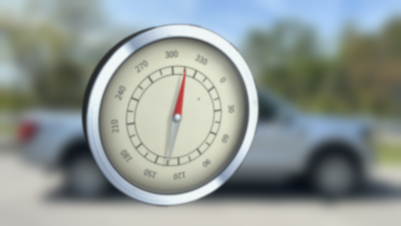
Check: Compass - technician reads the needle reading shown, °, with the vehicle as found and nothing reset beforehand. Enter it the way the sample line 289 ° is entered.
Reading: 315 °
